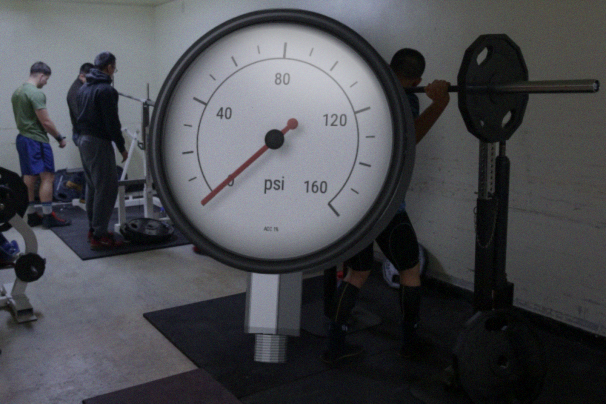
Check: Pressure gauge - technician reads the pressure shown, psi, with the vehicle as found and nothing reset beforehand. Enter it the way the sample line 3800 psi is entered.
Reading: 0 psi
